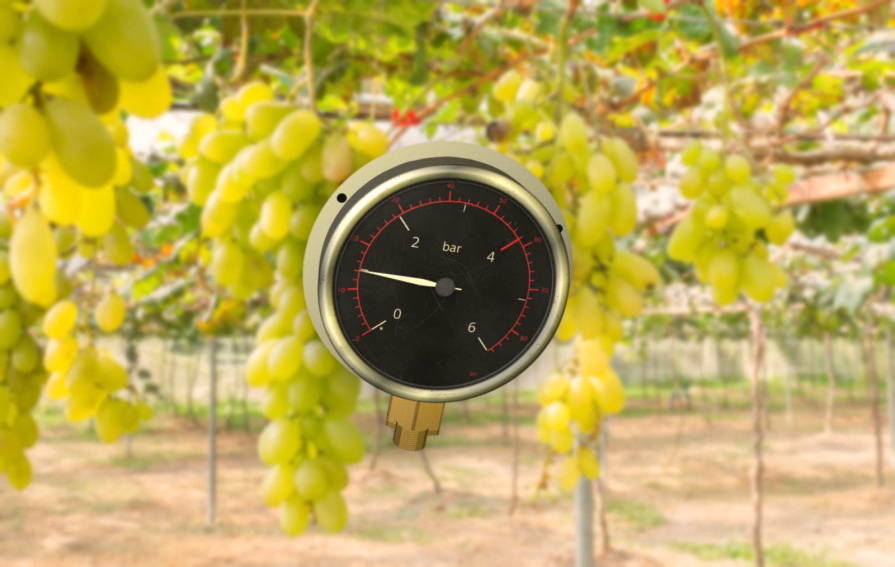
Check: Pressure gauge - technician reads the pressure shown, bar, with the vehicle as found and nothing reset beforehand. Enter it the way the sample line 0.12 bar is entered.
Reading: 1 bar
